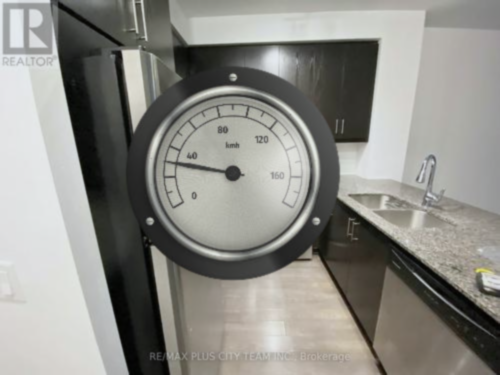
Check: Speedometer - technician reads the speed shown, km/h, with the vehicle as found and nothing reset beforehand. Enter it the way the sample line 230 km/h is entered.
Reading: 30 km/h
